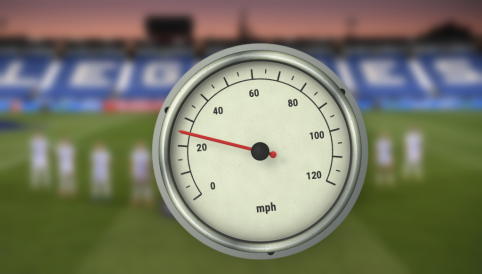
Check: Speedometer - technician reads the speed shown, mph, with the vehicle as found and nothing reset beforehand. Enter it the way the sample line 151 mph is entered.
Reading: 25 mph
